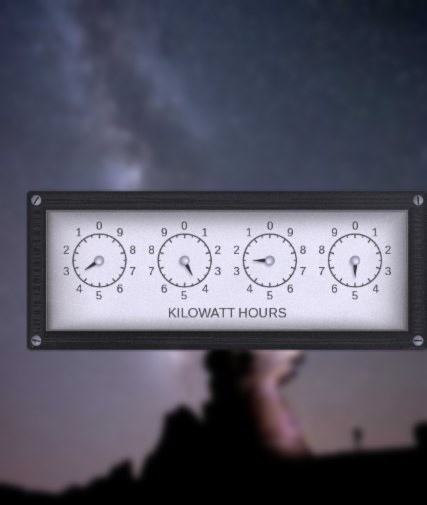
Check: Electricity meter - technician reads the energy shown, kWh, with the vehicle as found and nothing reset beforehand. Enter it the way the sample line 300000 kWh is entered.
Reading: 3425 kWh
